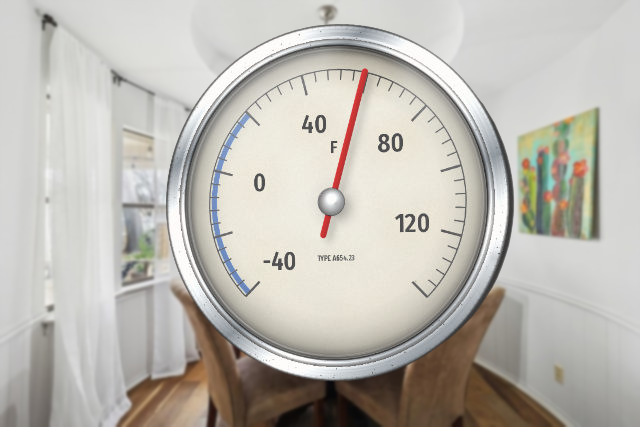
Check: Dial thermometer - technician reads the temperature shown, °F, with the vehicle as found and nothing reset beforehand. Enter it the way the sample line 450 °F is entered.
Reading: 60 °F
